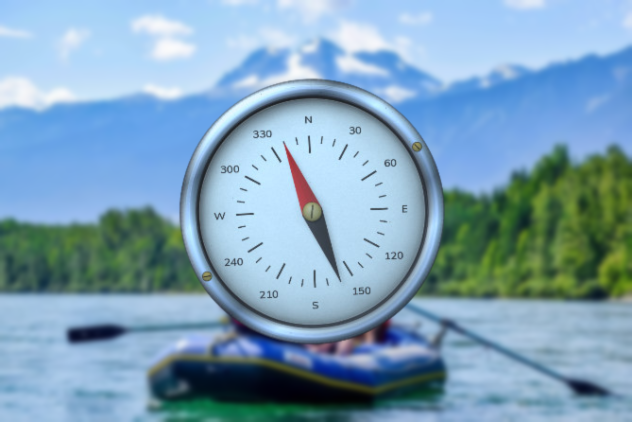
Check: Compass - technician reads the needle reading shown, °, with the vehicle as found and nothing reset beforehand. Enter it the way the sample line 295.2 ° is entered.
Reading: 340 °
